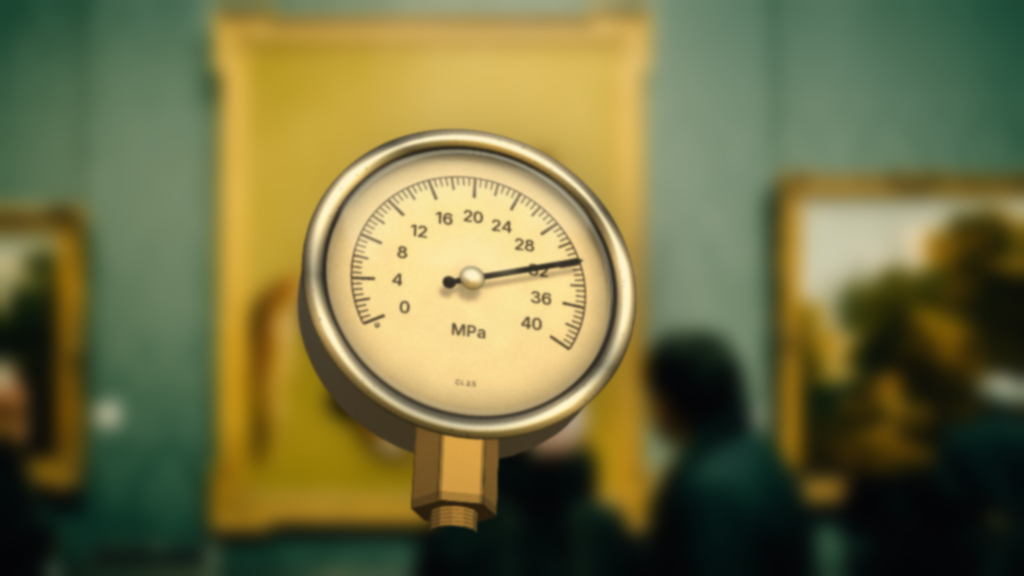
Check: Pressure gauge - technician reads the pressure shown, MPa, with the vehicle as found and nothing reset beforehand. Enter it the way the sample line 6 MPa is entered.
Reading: 32 MPa
